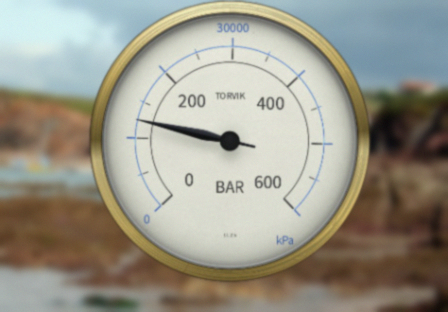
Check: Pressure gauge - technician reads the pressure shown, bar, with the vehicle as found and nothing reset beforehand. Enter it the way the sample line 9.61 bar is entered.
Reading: 125 bar
